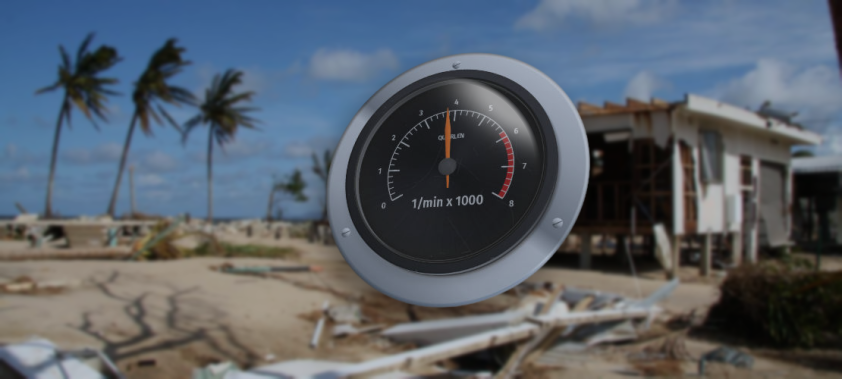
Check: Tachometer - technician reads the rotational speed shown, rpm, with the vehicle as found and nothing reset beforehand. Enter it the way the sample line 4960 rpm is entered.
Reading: 3800 rpm
